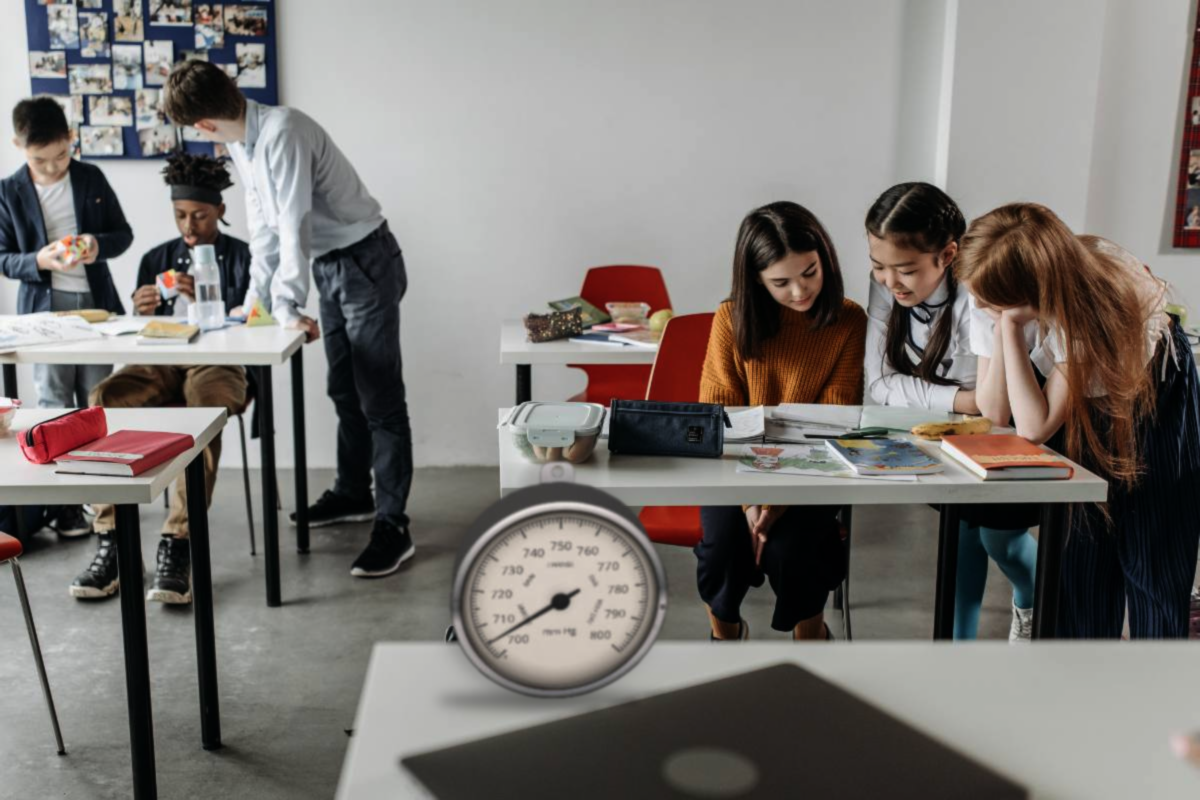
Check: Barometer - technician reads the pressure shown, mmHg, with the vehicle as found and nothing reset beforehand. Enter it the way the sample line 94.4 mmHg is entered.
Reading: 705 mmHg
